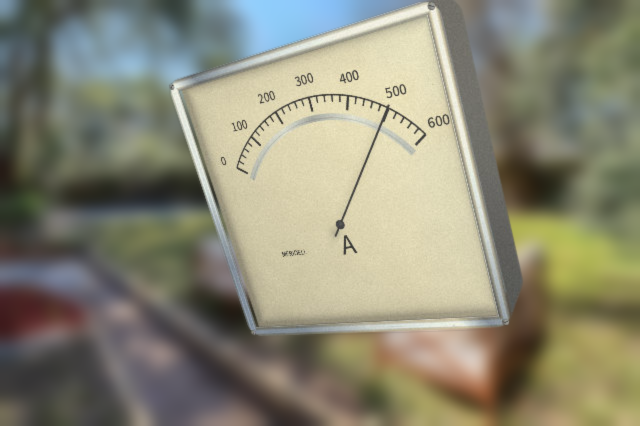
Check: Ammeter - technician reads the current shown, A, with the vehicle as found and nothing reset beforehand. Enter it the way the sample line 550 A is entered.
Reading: 500 A
